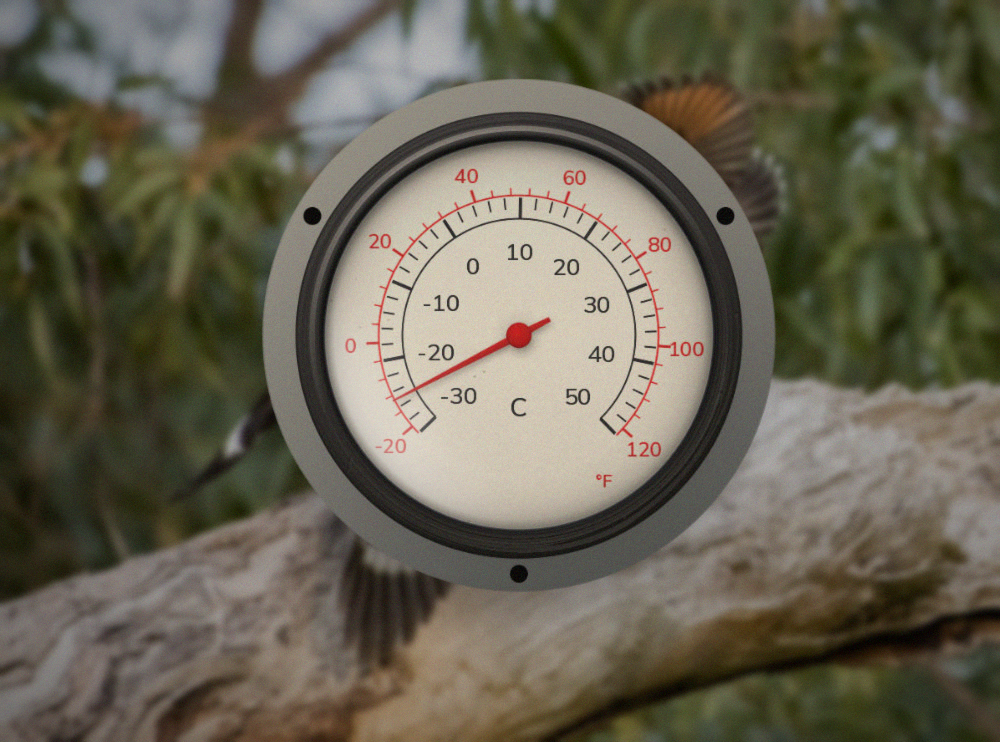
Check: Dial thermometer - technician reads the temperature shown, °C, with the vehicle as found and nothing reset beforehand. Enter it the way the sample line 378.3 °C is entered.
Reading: -25 °C
